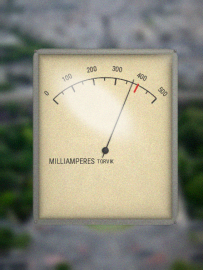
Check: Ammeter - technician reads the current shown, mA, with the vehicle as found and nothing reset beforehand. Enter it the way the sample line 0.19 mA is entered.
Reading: 375 mA
